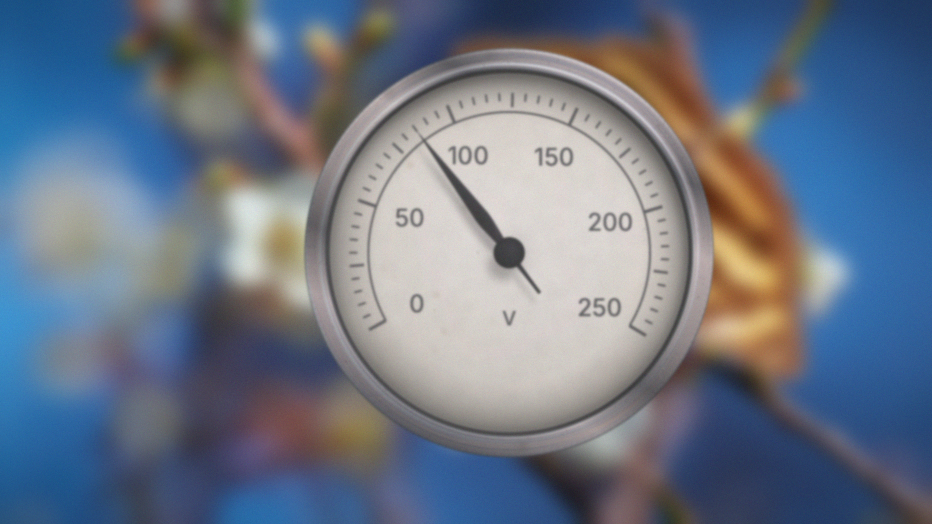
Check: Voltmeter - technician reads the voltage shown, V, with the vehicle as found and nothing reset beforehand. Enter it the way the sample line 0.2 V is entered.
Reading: 85 V
